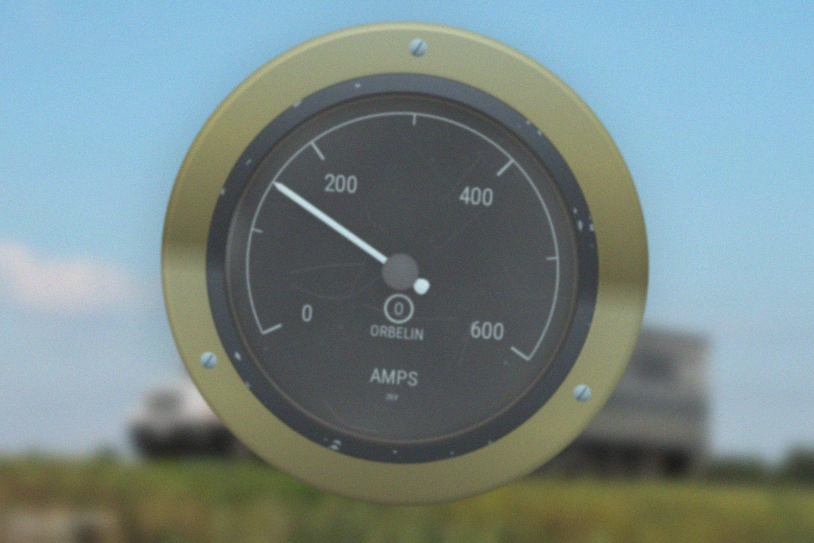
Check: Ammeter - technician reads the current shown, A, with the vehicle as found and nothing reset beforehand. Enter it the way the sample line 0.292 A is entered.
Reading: 150 A
